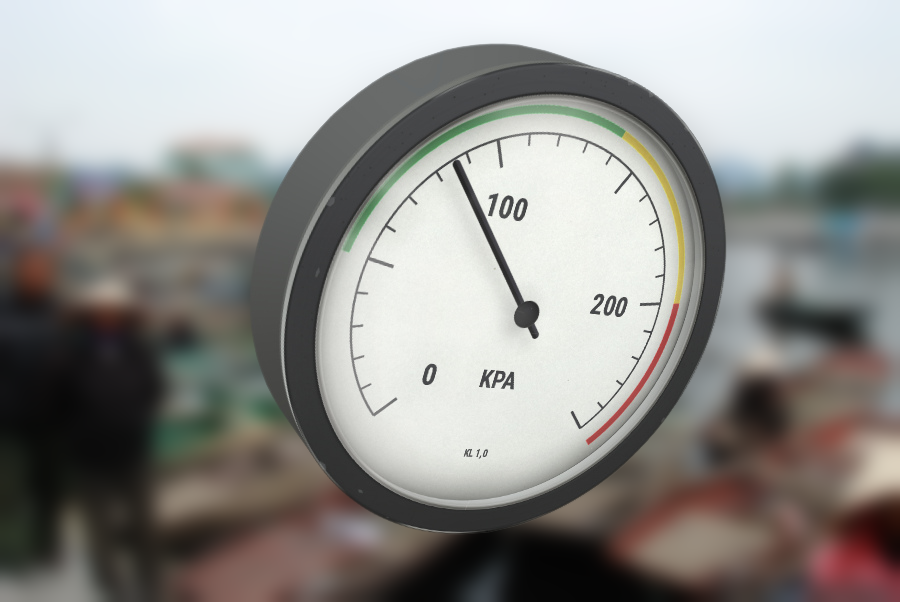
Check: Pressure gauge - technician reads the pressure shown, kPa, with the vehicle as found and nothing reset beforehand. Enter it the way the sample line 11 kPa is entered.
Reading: 85 kPa
